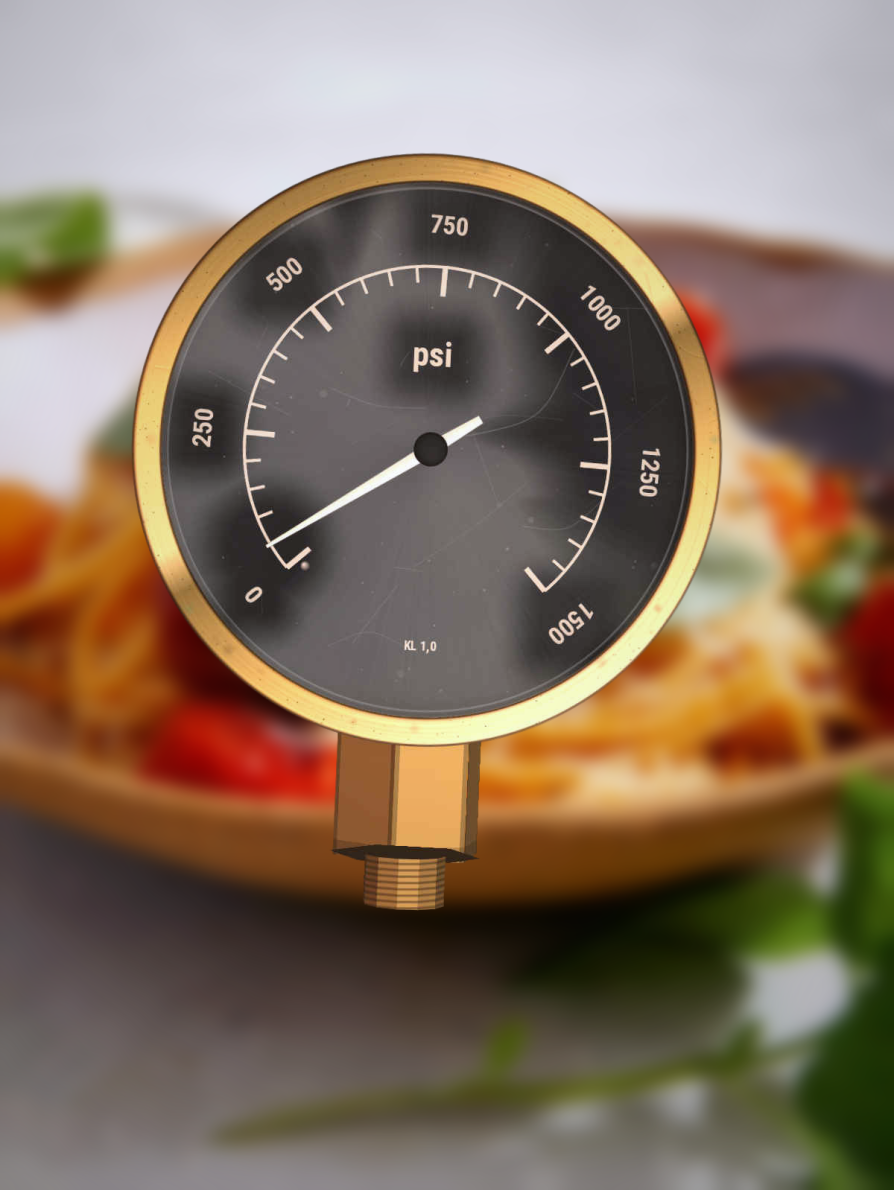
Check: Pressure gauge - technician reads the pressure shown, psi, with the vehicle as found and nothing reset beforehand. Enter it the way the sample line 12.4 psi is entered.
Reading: 50 psi
